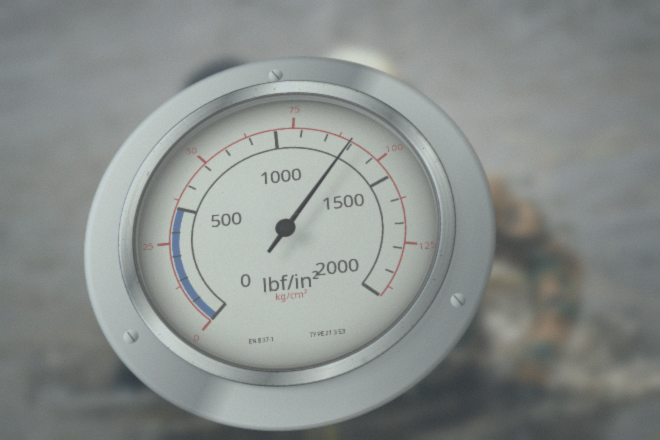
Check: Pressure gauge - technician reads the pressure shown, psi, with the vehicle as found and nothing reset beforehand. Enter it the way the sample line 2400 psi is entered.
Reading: 1300 psi
